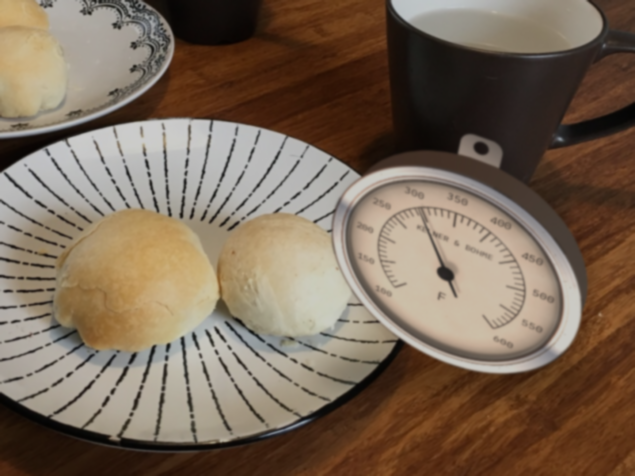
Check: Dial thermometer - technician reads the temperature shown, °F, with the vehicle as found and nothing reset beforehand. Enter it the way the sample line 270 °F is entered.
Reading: 300 °F
